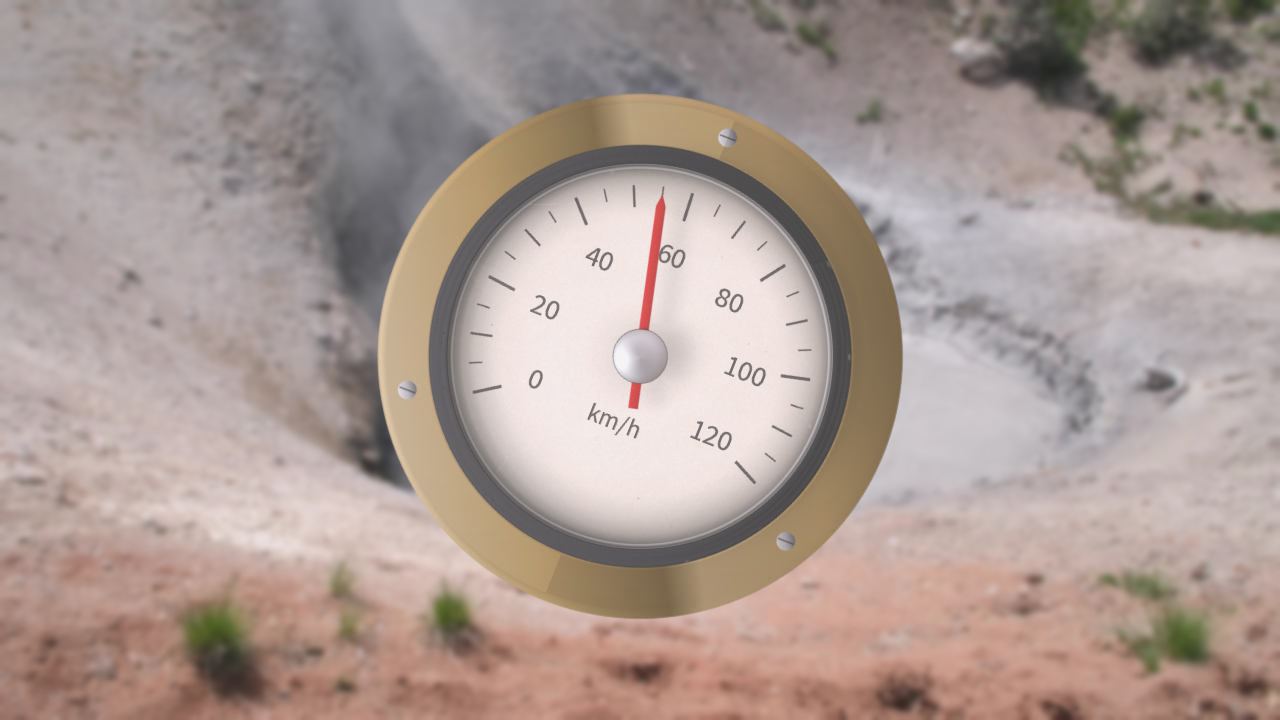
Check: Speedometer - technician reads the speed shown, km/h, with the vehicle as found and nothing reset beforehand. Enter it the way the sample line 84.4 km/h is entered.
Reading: 55 km/h
